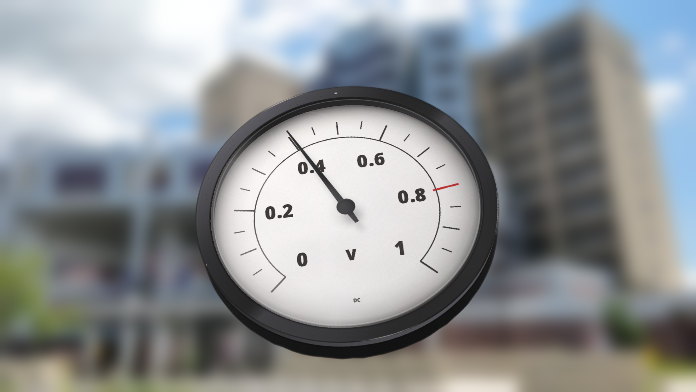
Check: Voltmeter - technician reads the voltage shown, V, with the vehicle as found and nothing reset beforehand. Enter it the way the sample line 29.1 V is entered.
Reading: 0.4 V
